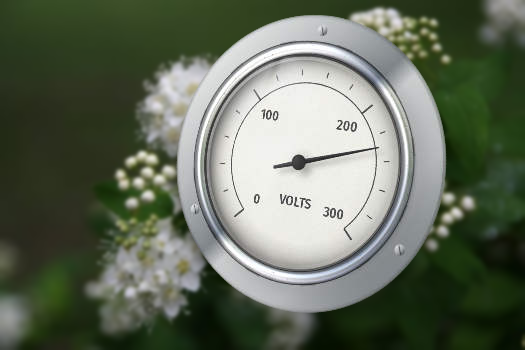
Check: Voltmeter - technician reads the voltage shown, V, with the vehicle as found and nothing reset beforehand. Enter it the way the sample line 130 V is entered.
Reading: 230 V
